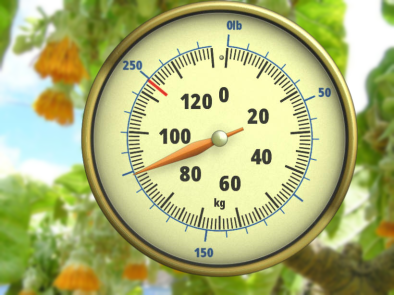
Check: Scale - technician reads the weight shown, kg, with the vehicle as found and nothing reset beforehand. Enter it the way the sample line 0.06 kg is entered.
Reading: 90 kg
